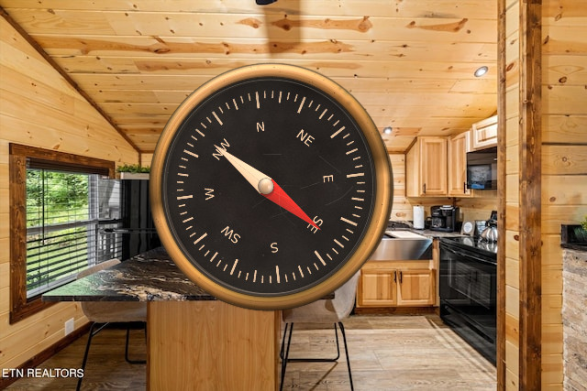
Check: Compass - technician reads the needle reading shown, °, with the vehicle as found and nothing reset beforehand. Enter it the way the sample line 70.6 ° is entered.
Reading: 135 °
